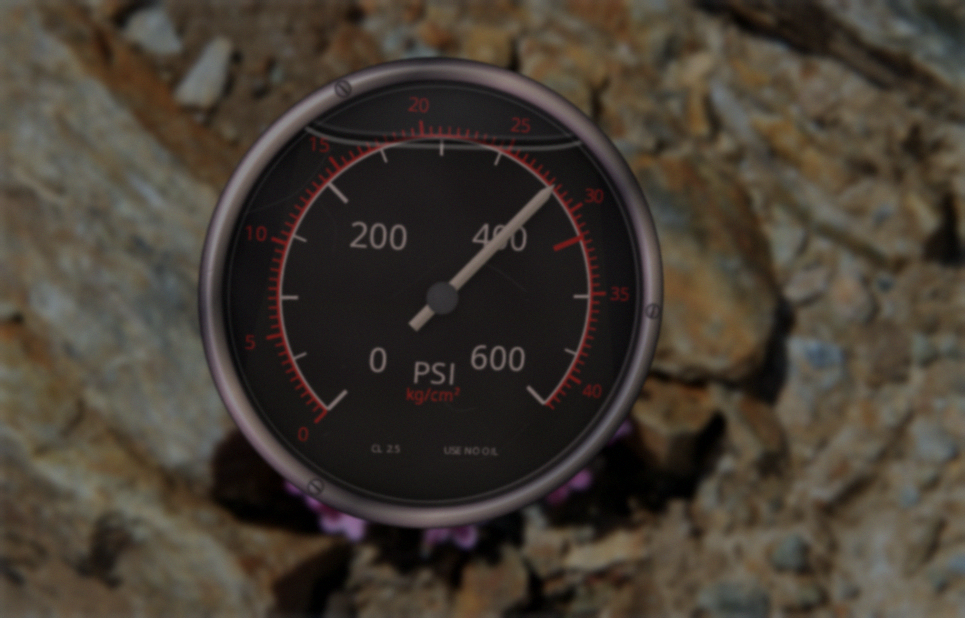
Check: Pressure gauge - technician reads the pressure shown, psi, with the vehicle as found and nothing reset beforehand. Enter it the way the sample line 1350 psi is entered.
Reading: 400 psi
